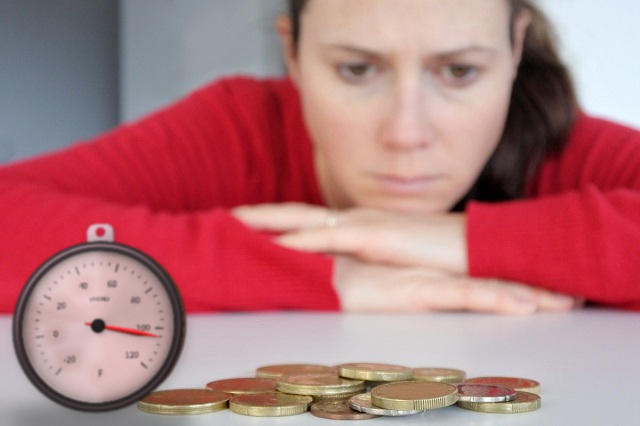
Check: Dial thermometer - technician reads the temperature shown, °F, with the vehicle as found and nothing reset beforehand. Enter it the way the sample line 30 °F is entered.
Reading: 104 °F
